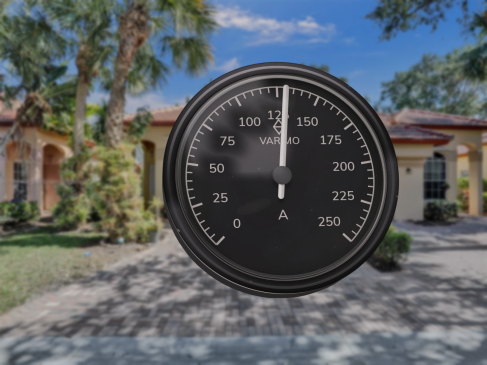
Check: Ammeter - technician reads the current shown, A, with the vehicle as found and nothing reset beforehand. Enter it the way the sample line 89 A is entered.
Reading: 130 A
